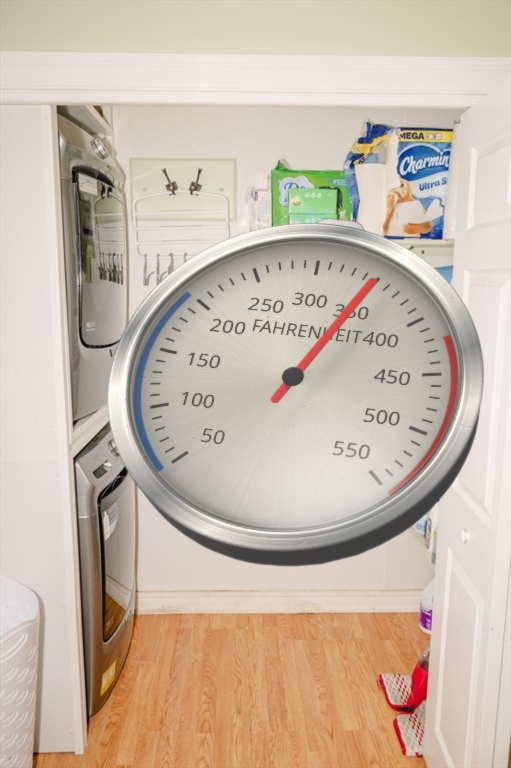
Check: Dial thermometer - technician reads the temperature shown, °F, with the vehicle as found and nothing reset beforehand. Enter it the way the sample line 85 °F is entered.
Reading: 350 °F
